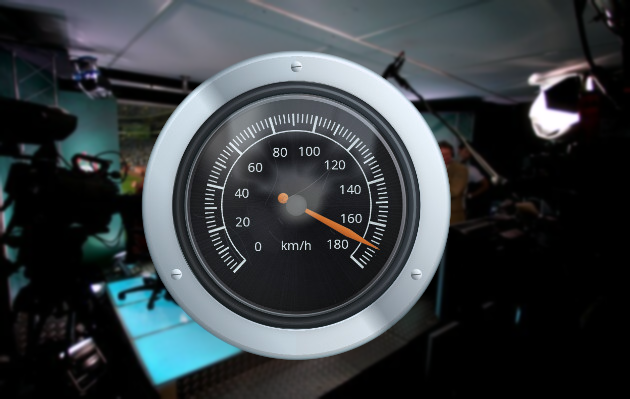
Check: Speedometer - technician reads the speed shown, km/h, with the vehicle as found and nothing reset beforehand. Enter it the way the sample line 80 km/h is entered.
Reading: 170 km/h
